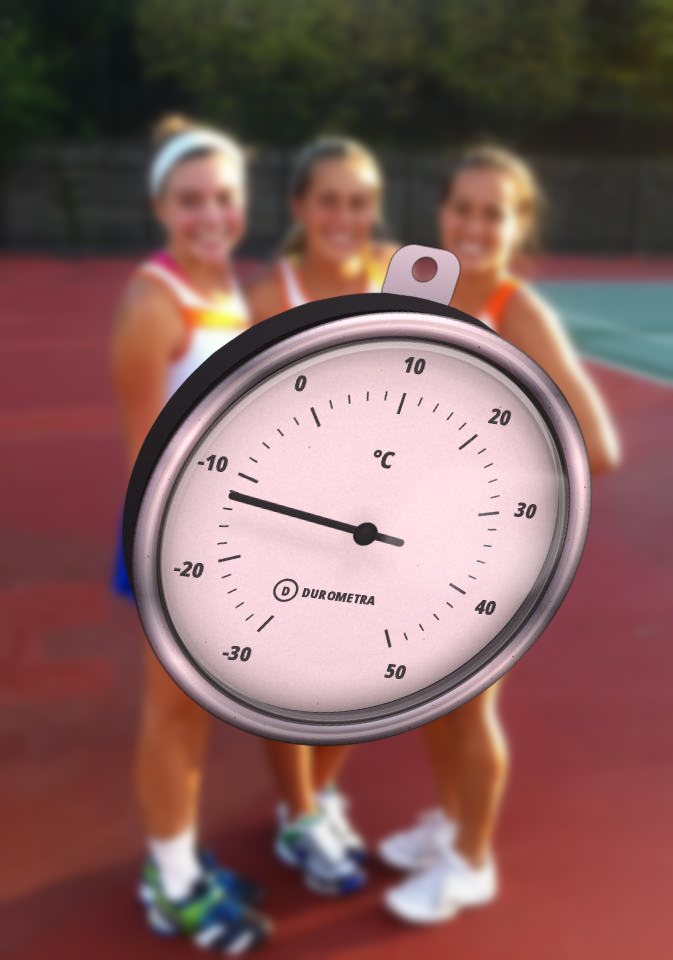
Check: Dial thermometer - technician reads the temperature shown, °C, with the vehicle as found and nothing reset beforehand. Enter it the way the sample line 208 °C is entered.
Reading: -12 °C
